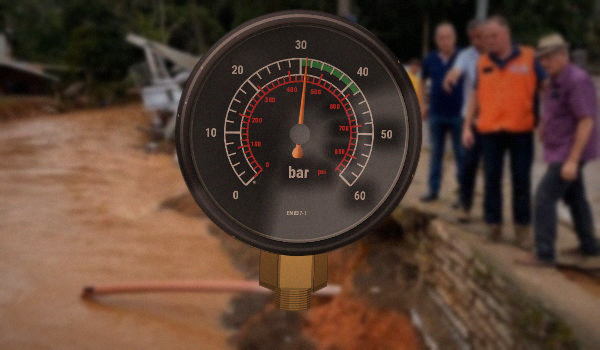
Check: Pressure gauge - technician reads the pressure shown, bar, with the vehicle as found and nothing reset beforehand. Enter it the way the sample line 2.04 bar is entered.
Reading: 31 bar
